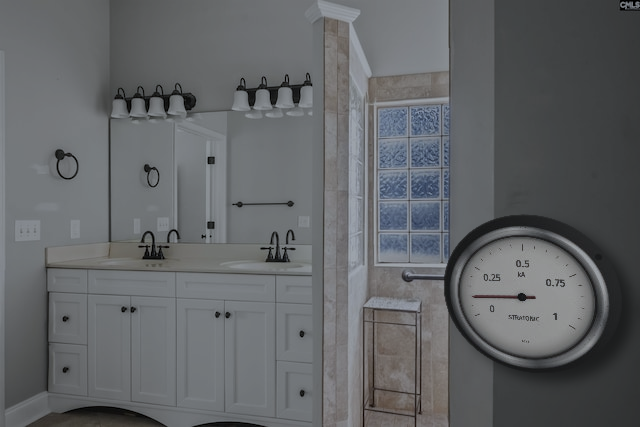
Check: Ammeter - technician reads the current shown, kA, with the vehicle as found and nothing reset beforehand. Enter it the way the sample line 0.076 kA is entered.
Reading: 0.1 kA
